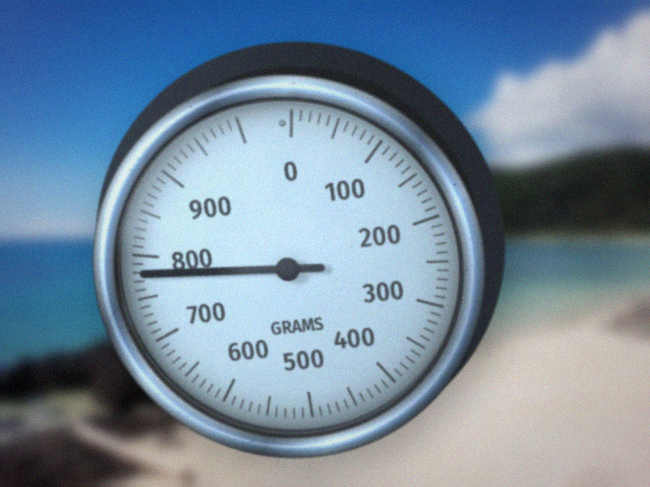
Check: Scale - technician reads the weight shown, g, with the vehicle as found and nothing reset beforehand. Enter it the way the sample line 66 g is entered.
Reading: 780 g
